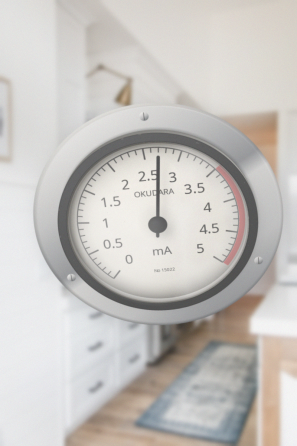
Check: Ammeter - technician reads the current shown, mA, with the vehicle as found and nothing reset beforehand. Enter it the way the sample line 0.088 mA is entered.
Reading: 2.7 mA
